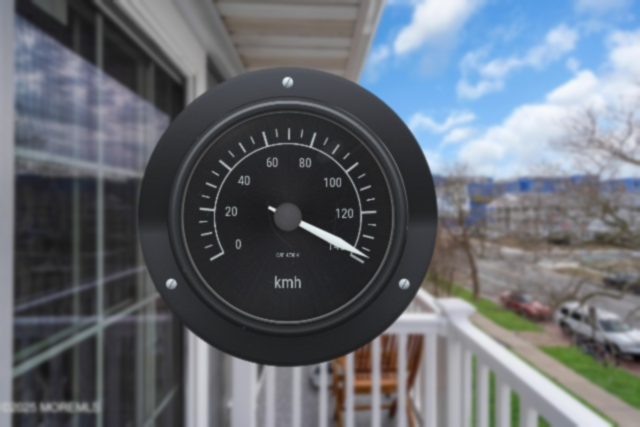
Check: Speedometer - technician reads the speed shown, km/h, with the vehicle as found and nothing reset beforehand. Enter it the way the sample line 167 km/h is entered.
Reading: 137.5 km/h
